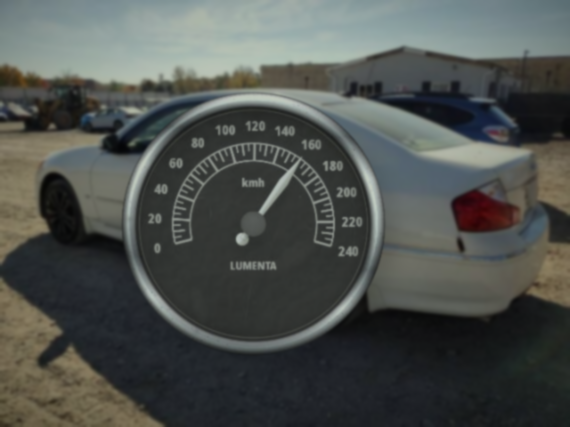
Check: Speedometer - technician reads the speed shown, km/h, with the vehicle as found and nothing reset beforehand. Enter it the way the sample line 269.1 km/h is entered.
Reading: 160 km/h
